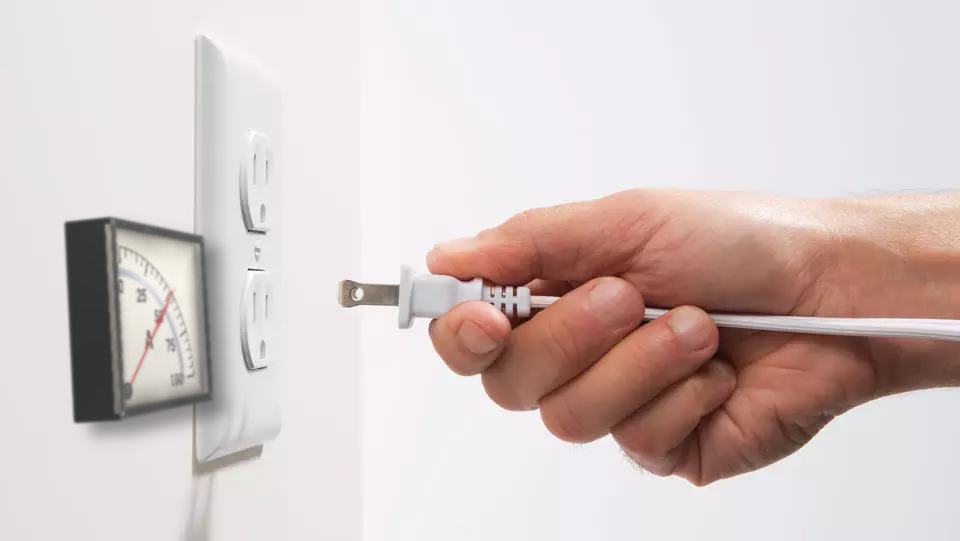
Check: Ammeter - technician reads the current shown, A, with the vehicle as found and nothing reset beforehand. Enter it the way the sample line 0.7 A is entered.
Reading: 50 A
